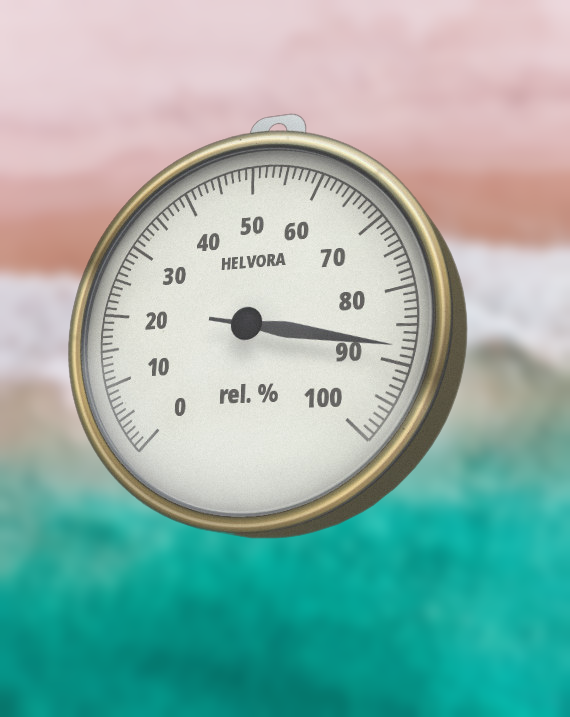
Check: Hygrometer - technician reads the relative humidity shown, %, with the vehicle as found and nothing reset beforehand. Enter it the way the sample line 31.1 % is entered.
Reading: 88 %
